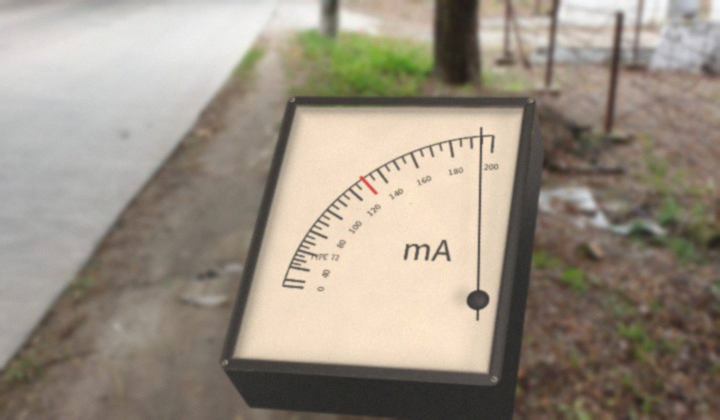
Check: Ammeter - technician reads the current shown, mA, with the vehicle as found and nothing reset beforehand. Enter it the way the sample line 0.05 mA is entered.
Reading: 195 mA
